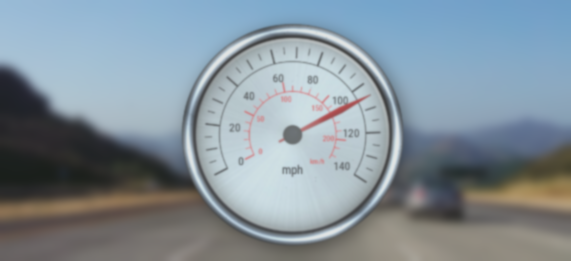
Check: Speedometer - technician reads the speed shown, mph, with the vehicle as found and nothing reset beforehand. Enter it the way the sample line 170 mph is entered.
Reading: 105 mph
